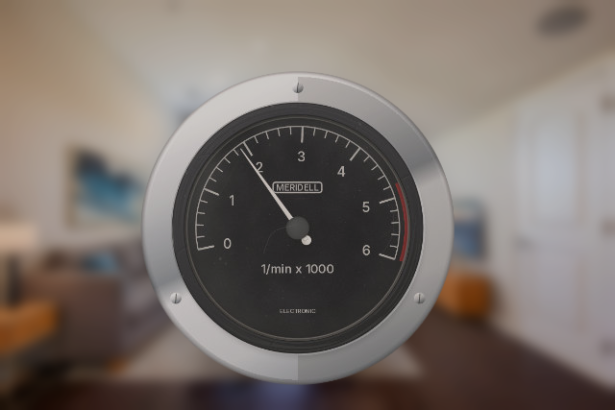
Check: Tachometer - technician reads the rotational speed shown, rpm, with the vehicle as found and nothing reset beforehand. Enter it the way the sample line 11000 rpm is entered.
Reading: 1900 rpm
